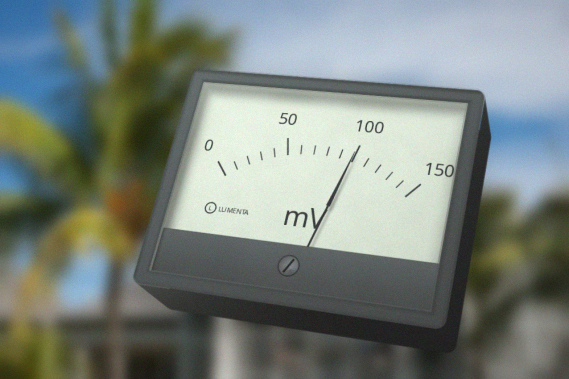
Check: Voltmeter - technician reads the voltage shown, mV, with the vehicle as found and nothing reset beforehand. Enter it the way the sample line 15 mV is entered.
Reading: 100 mV
